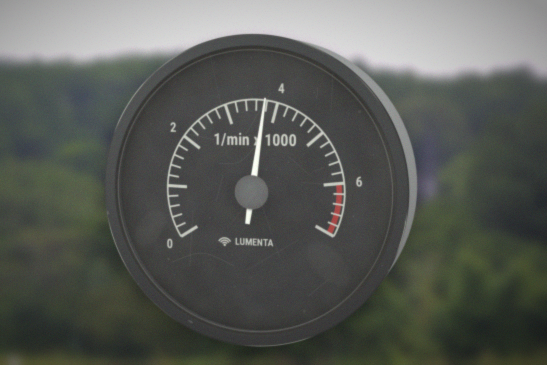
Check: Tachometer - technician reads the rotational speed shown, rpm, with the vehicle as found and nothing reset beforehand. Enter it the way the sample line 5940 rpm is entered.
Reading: 3800 rpm
